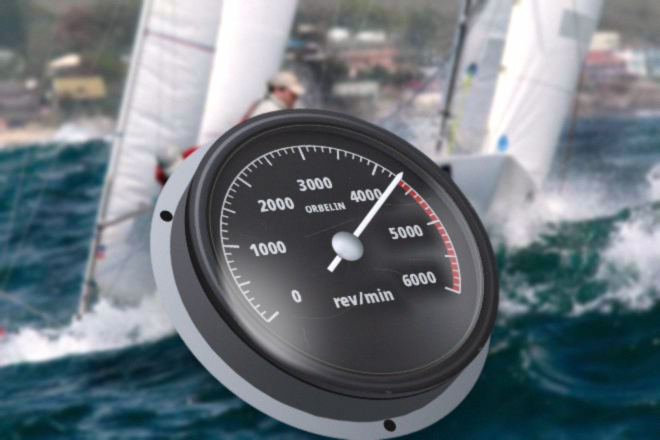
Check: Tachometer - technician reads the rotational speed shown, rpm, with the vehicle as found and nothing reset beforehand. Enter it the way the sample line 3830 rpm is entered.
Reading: 4300 rpm
